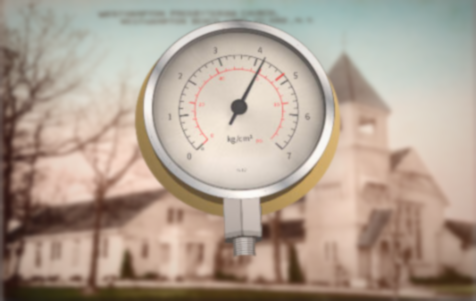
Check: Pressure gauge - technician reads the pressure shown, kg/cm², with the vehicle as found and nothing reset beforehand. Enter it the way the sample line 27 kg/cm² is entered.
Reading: 4.2 kg/cm²
